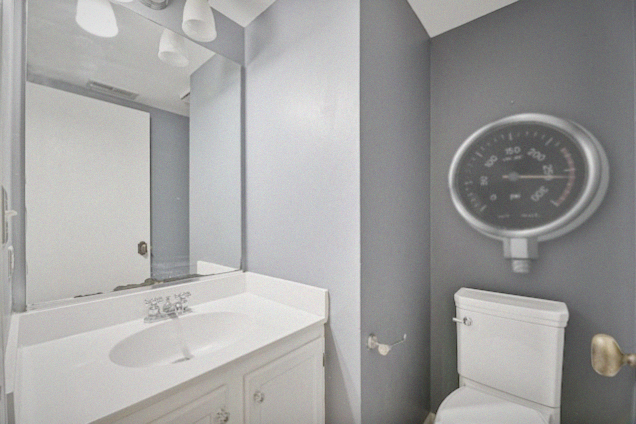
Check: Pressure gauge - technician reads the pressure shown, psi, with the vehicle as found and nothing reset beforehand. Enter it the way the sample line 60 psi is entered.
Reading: 260 psi
